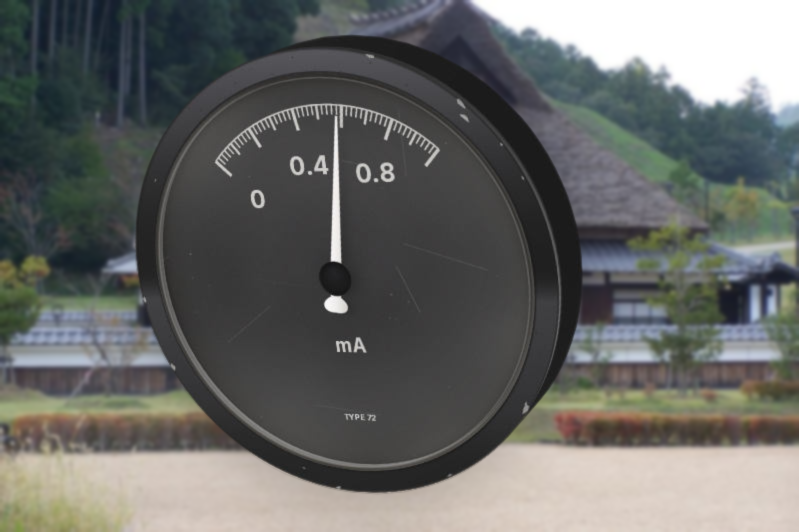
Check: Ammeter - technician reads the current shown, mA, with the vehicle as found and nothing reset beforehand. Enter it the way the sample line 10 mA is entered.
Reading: 0.6 mA
